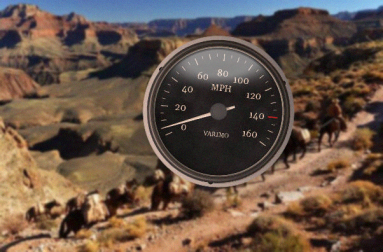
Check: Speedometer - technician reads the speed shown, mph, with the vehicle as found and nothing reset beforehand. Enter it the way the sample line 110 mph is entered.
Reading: 5 mph
